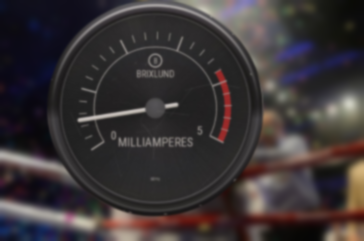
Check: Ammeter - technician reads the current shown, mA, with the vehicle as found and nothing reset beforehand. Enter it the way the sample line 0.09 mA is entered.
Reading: 0.5 mA
